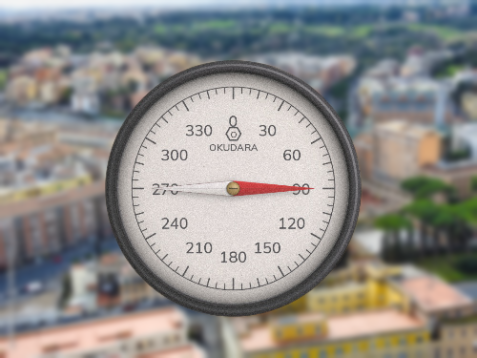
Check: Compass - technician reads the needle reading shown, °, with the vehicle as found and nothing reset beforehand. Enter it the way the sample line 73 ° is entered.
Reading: 90 °
